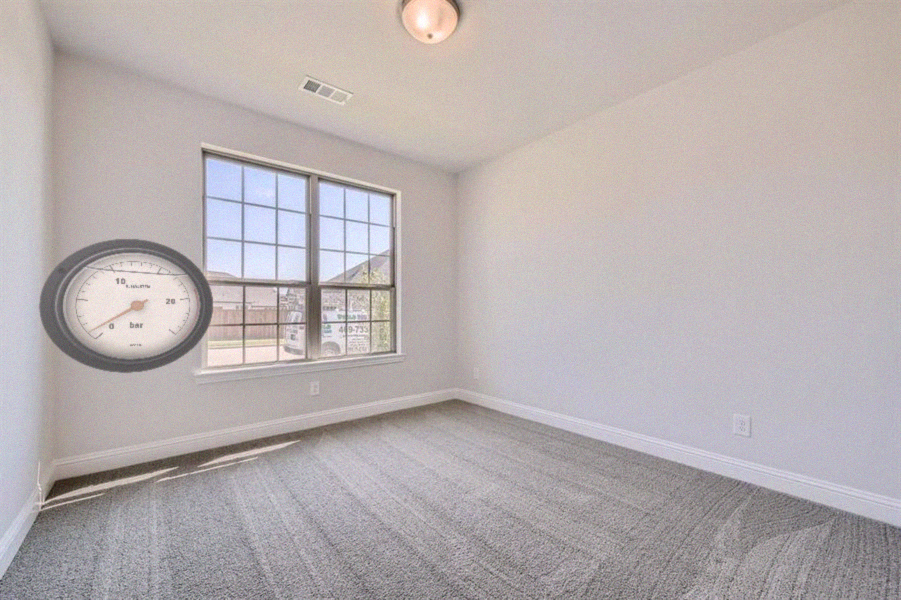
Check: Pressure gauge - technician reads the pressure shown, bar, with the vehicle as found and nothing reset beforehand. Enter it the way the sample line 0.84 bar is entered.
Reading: 1 bar
